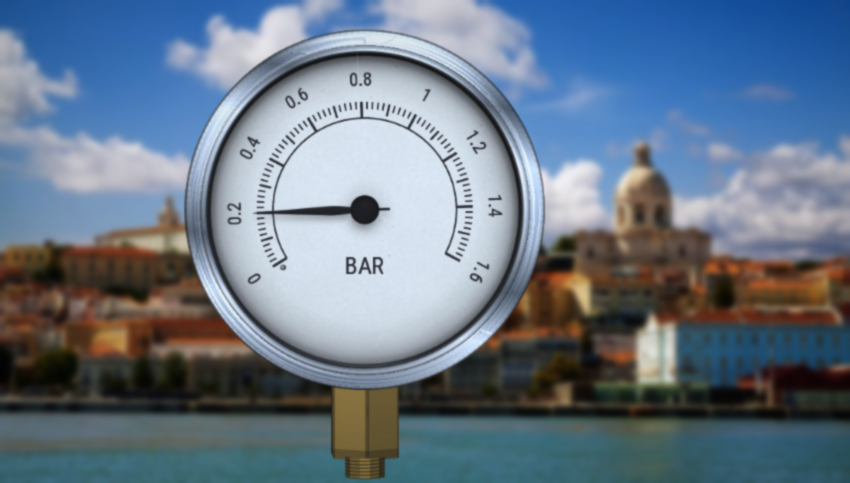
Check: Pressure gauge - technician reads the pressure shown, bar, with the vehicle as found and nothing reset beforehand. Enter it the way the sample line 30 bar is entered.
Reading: 0.2 bar
